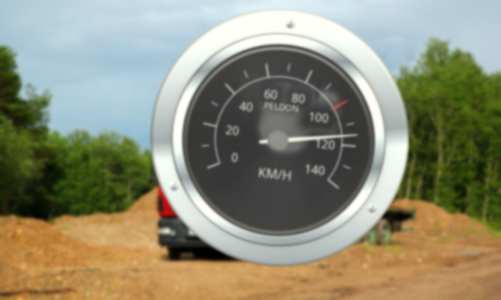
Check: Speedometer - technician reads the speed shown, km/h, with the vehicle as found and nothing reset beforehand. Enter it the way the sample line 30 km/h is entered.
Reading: 115 km/h
